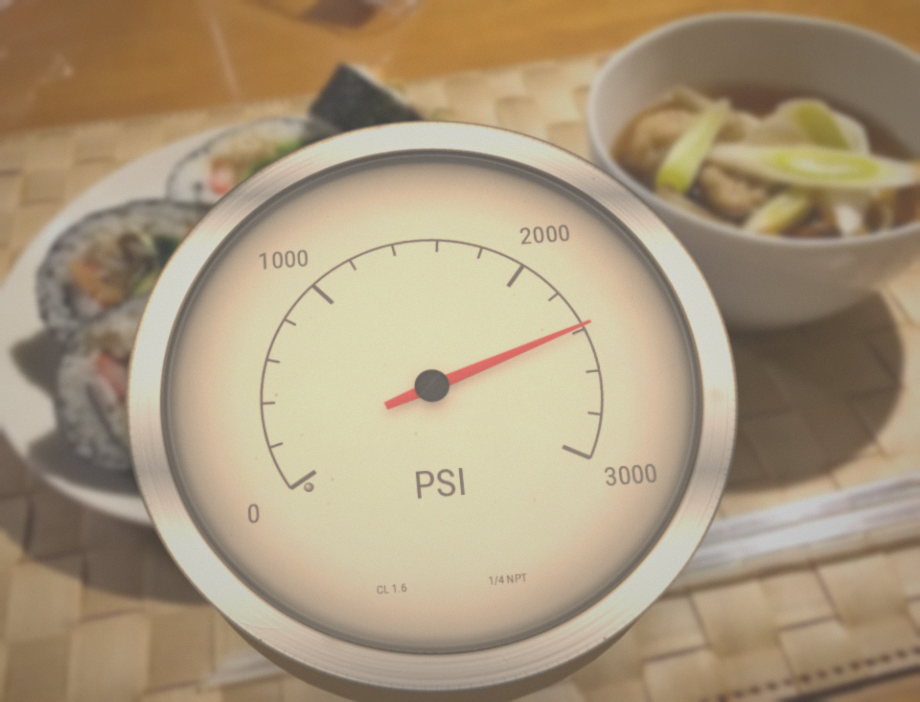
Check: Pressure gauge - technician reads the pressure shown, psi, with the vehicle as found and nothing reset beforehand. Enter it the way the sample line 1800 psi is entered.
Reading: 2400 psi
